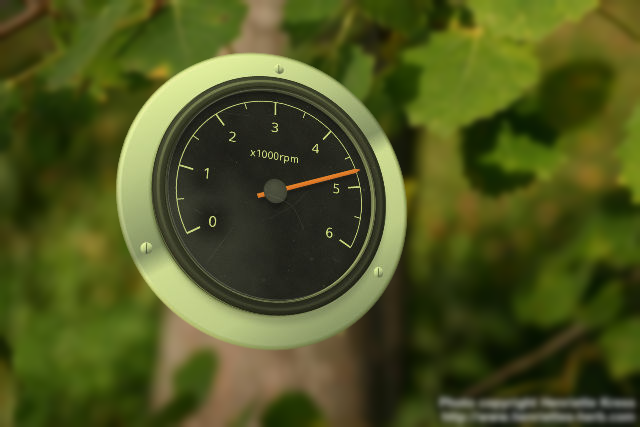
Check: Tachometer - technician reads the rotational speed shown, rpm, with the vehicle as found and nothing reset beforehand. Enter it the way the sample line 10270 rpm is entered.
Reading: 4750 rpm
